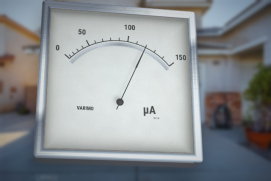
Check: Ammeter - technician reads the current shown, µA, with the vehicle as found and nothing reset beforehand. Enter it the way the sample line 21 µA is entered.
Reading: 120 µA
